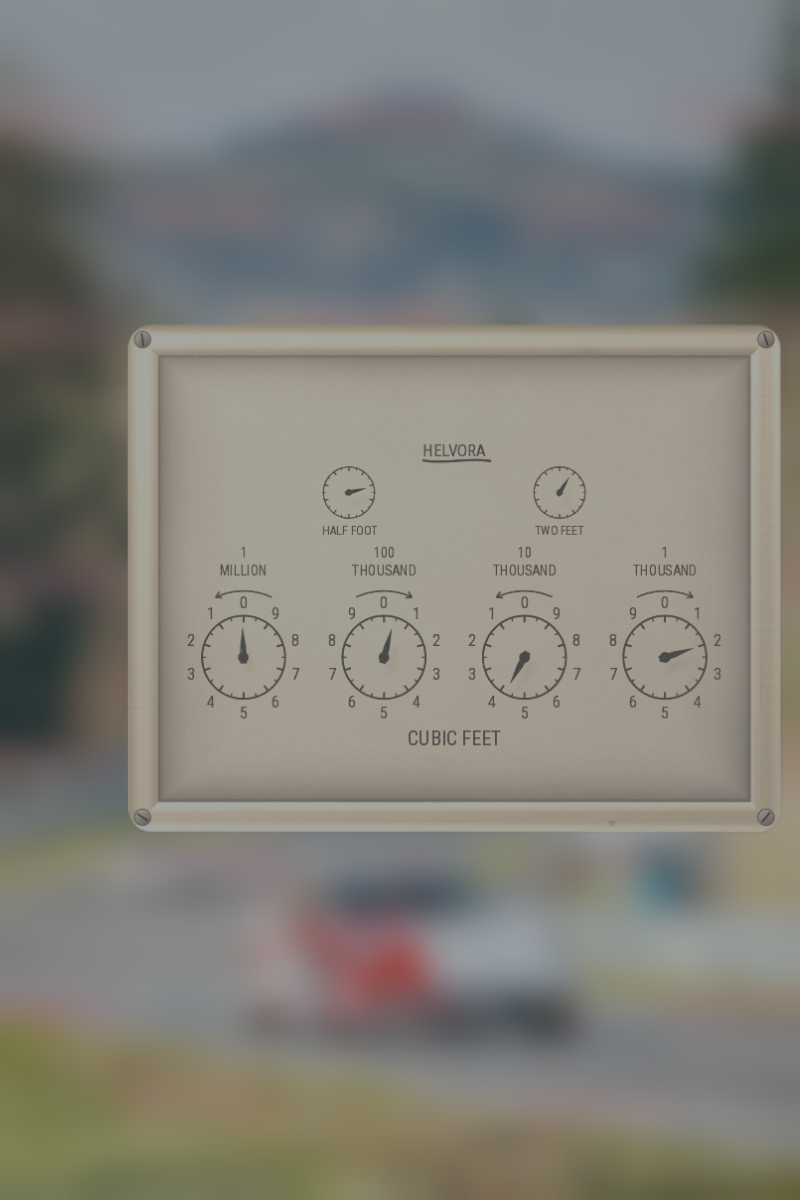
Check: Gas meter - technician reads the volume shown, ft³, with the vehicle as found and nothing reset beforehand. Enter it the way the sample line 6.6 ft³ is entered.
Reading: 4200 ft³
